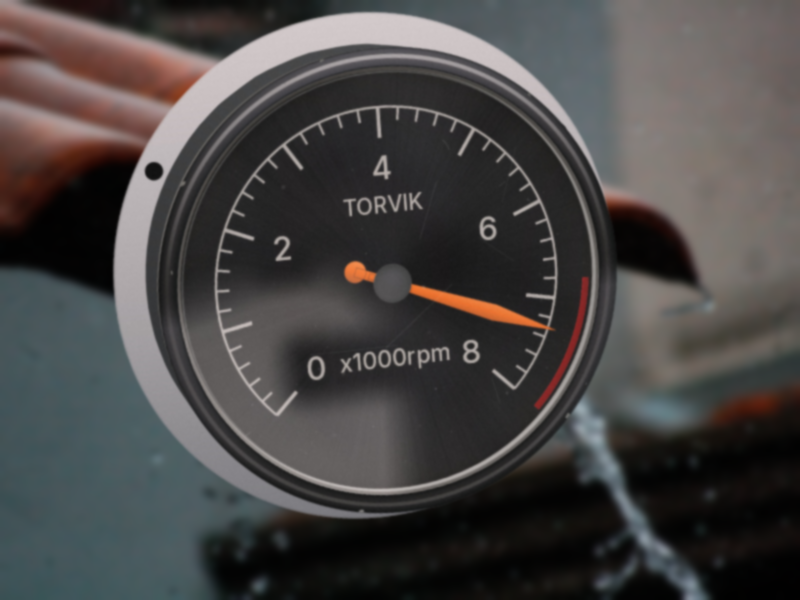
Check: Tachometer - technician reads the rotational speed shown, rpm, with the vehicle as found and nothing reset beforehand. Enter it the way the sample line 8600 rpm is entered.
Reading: 7300 rpm
